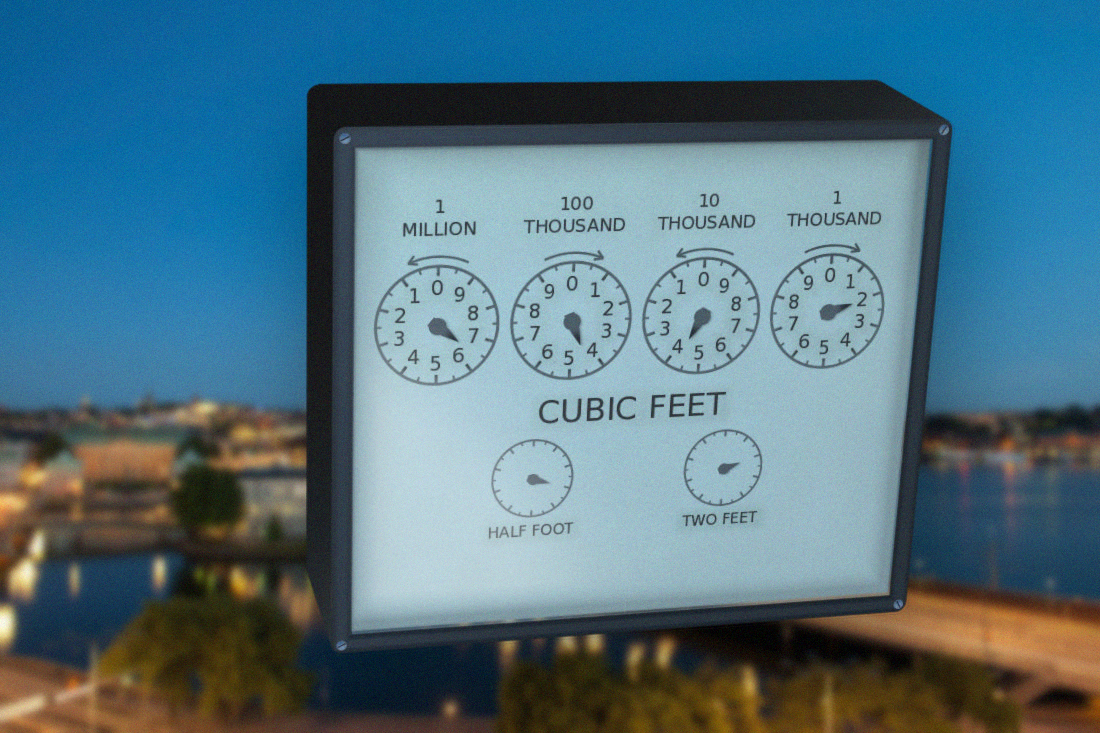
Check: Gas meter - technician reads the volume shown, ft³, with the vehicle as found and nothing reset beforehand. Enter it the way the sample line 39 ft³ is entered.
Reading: 644200 ft³
